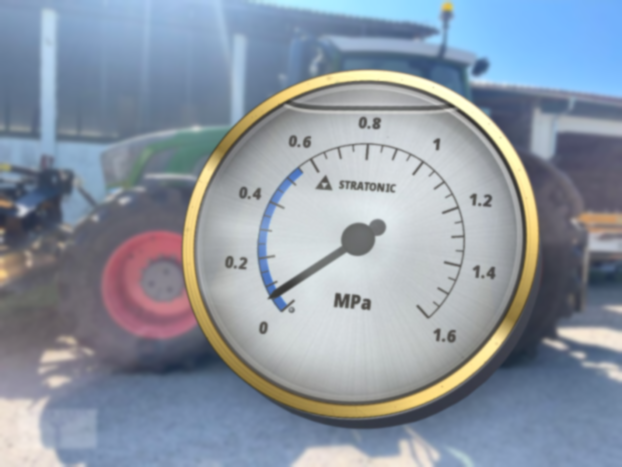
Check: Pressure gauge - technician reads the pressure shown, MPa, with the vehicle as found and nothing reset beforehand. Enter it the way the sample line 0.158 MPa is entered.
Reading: 0.05 MPa
